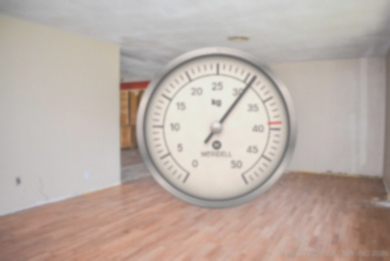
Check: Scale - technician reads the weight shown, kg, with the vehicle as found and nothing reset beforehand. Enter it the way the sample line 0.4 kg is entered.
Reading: 31 kg
